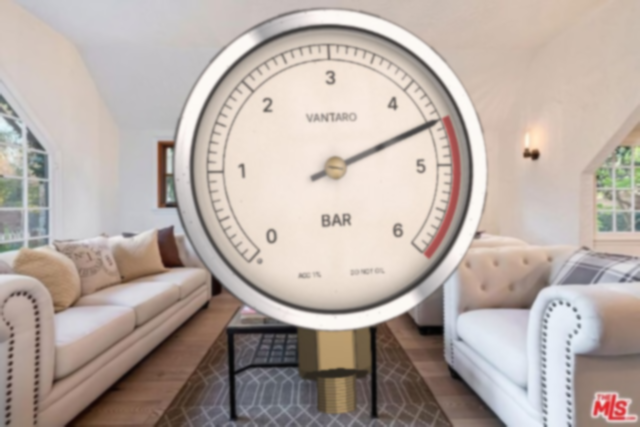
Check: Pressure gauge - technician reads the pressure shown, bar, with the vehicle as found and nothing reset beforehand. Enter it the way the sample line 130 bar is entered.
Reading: 4.5 bar
